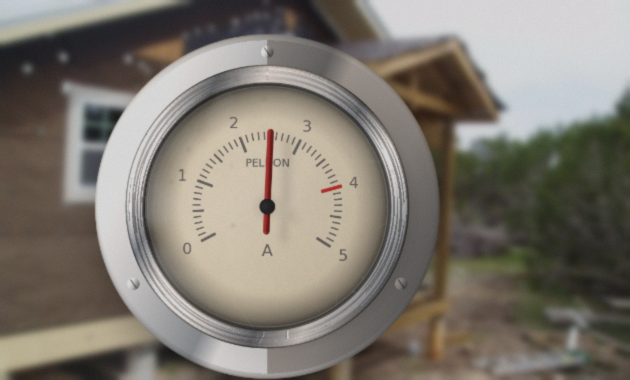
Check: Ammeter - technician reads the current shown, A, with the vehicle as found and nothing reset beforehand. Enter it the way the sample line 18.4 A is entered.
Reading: 2.5 A
